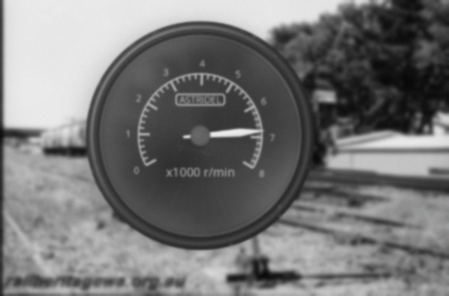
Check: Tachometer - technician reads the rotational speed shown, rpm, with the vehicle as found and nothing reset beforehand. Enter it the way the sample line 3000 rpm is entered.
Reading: 6800 rpm
